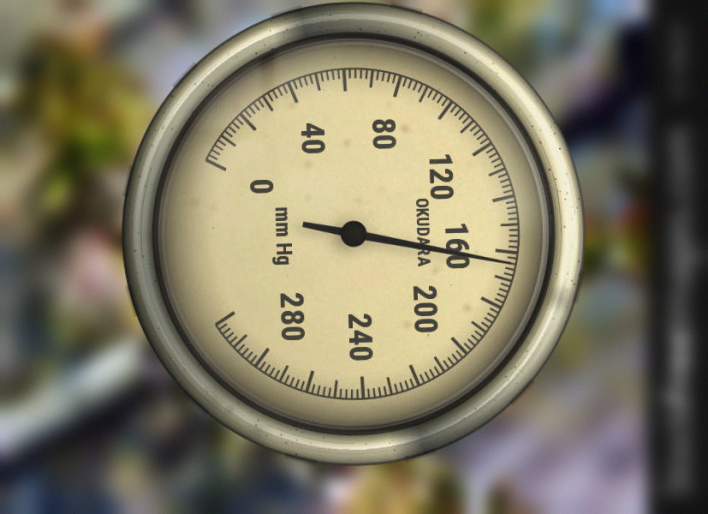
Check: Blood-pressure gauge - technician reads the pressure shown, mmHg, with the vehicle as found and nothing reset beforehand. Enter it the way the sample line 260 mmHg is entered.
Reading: 164 mmHg
